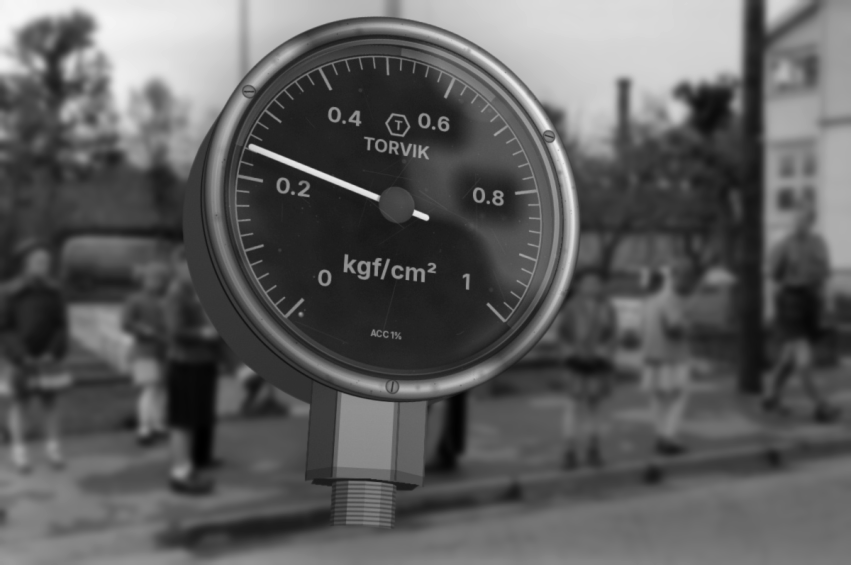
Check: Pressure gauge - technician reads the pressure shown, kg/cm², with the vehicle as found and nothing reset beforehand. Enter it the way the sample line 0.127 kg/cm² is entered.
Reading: 0.24 kg/cm²
